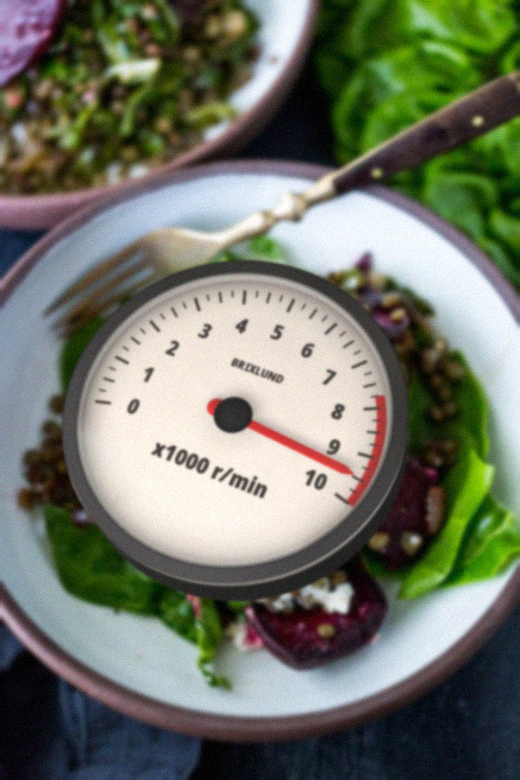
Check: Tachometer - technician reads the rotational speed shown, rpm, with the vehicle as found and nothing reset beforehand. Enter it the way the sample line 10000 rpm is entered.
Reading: 9500 rpm
